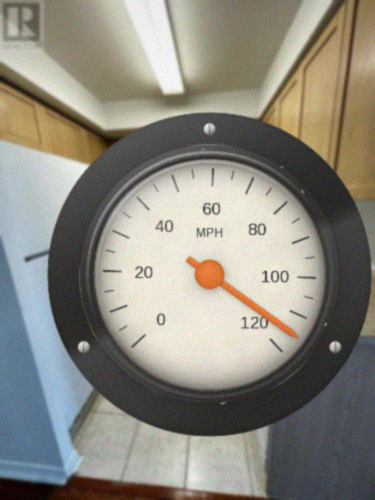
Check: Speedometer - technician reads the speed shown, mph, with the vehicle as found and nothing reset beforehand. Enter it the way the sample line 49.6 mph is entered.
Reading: 115 mph
